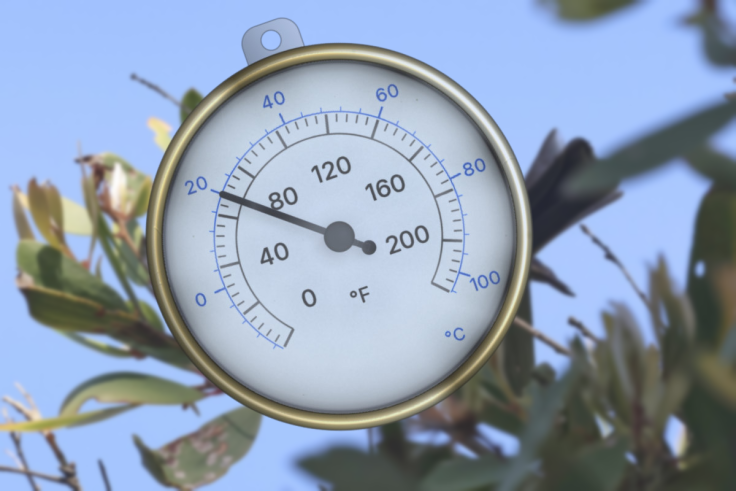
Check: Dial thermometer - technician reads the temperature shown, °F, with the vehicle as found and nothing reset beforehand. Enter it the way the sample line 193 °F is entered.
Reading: 68 °F
